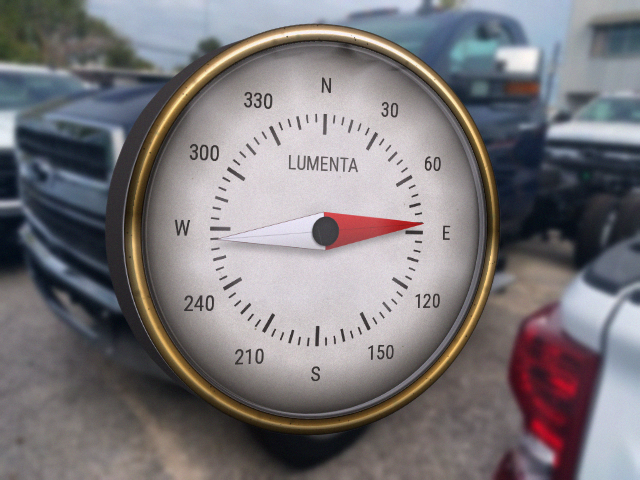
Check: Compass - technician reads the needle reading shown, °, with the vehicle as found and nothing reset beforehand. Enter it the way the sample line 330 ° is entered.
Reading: 85 °
